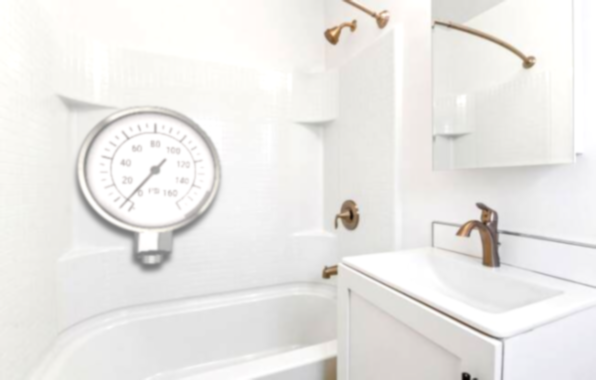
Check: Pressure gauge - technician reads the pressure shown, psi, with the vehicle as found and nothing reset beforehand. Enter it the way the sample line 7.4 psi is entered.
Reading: 5 psi
